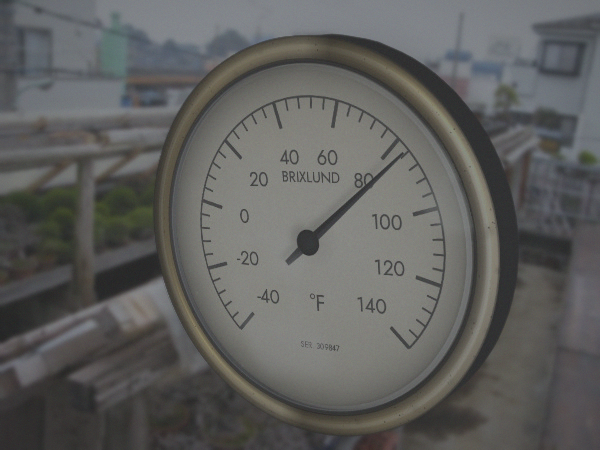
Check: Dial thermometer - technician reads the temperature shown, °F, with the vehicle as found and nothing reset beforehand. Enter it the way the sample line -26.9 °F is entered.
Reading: 84 °F
